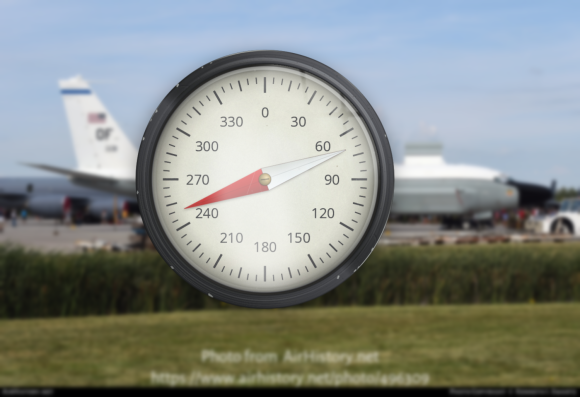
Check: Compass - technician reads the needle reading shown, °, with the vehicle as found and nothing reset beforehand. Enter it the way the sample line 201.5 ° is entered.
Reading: 250 °
